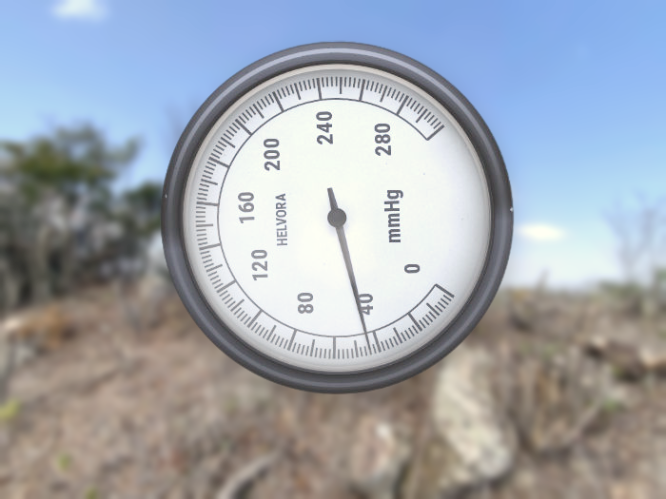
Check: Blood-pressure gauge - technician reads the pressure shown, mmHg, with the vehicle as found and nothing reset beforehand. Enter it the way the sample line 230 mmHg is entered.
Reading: 44 mmHg
